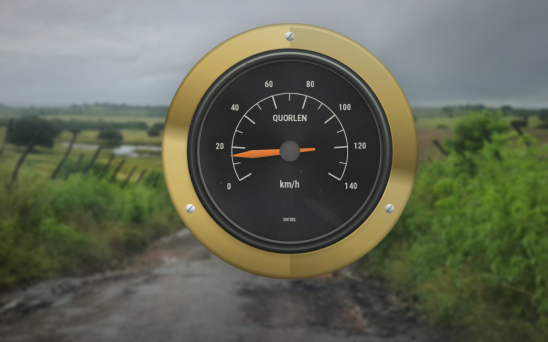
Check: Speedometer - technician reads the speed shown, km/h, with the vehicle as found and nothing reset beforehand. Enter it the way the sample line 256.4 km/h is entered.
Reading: 15 km/h
